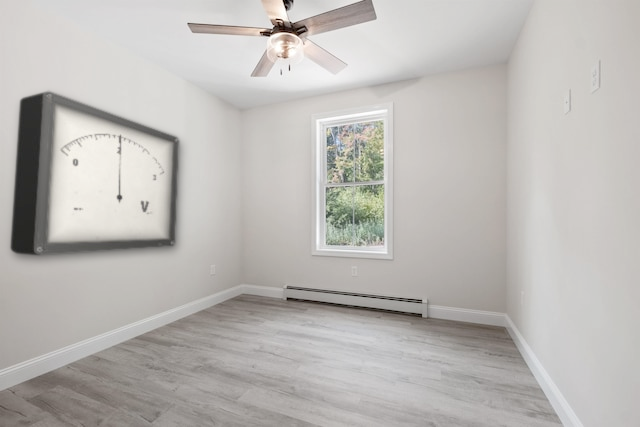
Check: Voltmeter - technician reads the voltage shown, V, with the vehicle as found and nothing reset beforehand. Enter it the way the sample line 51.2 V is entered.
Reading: 2 V
